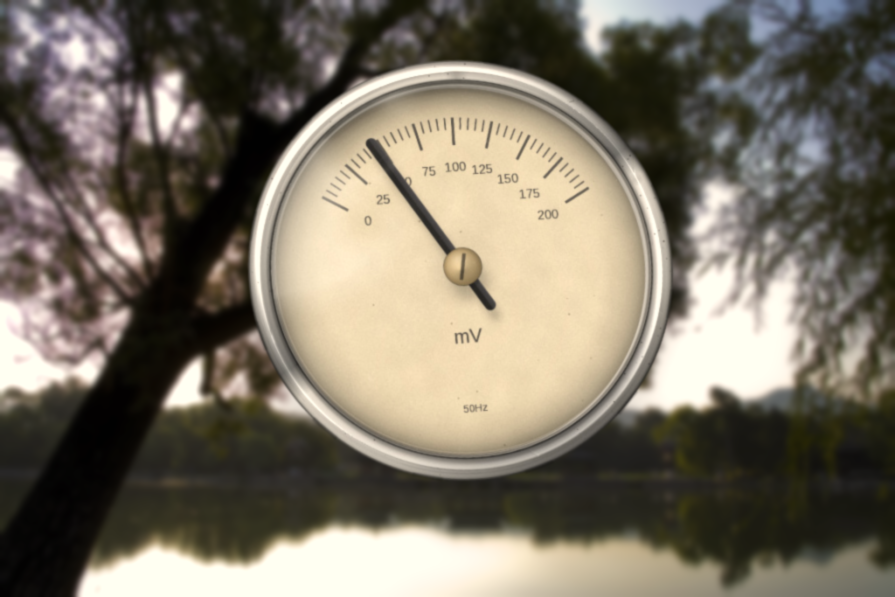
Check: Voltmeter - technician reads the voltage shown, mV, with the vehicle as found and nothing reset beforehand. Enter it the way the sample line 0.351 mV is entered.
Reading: 45 mV
